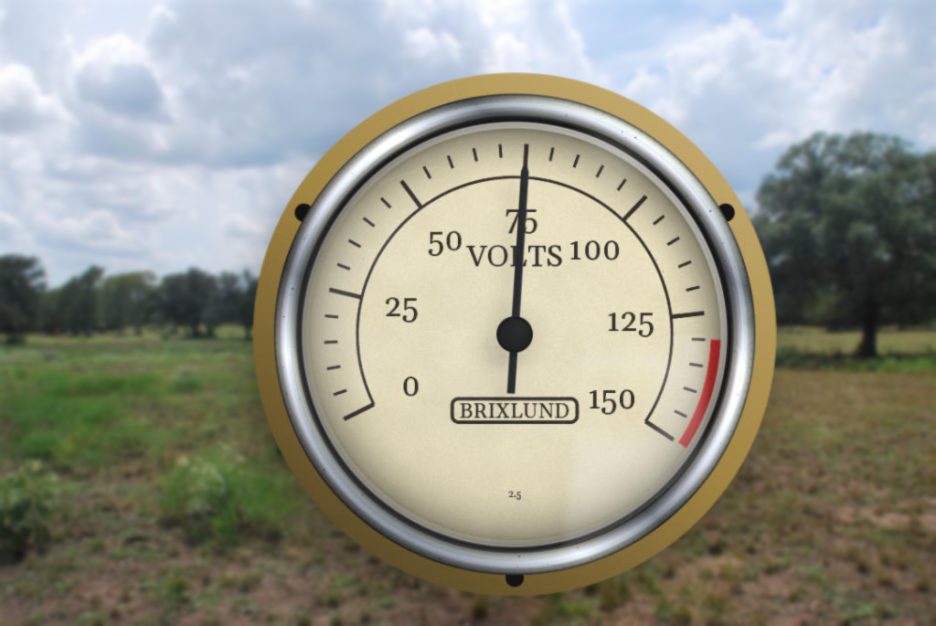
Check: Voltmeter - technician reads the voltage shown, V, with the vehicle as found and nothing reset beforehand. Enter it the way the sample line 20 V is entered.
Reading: 75 V
